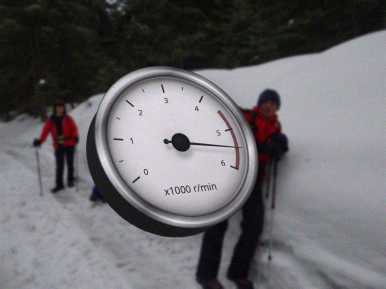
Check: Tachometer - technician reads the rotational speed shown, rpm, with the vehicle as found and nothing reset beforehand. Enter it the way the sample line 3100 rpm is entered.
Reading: 5500 rpm
